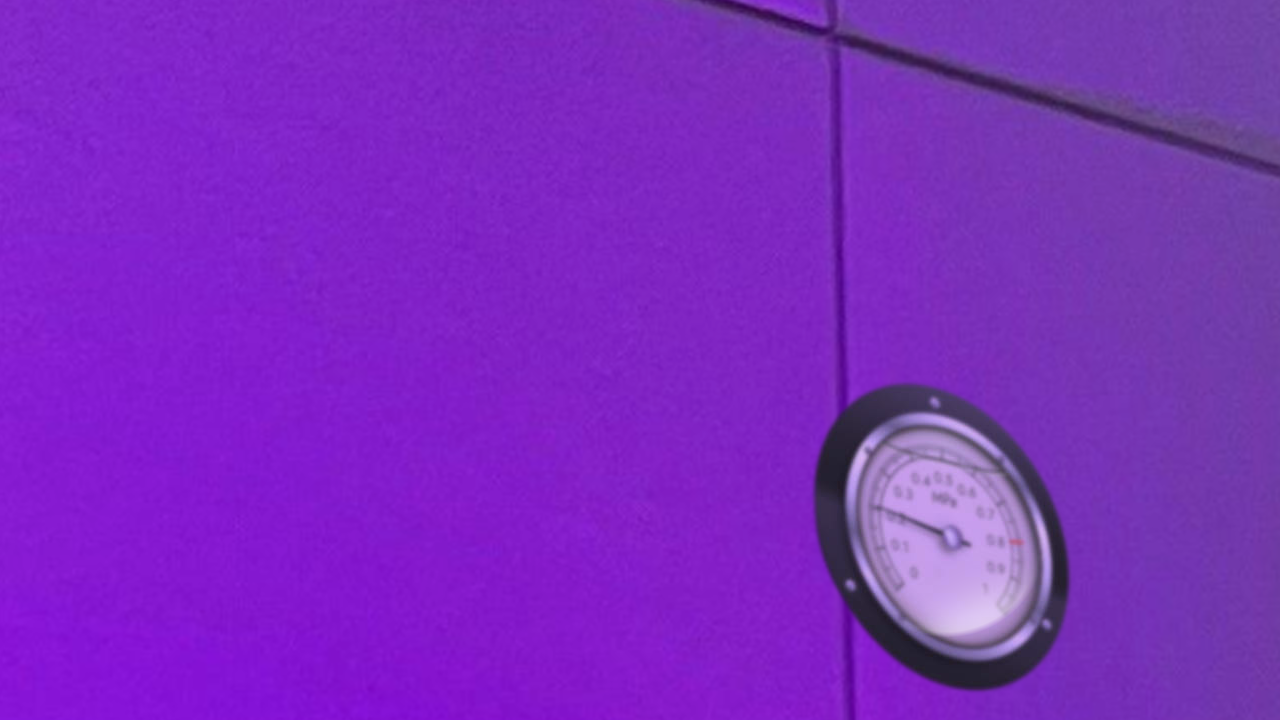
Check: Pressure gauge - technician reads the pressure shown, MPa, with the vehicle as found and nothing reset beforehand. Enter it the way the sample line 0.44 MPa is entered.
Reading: 0.2 MPa
